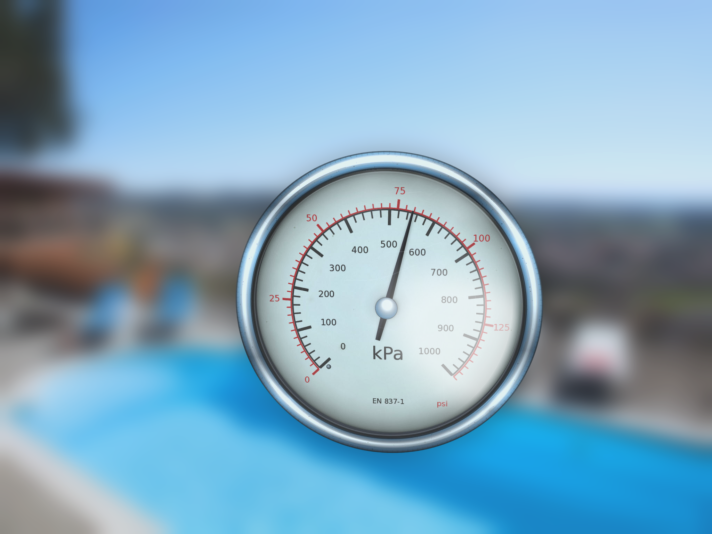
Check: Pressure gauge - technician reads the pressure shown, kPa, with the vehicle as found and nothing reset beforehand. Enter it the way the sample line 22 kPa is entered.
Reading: 550 kPa
